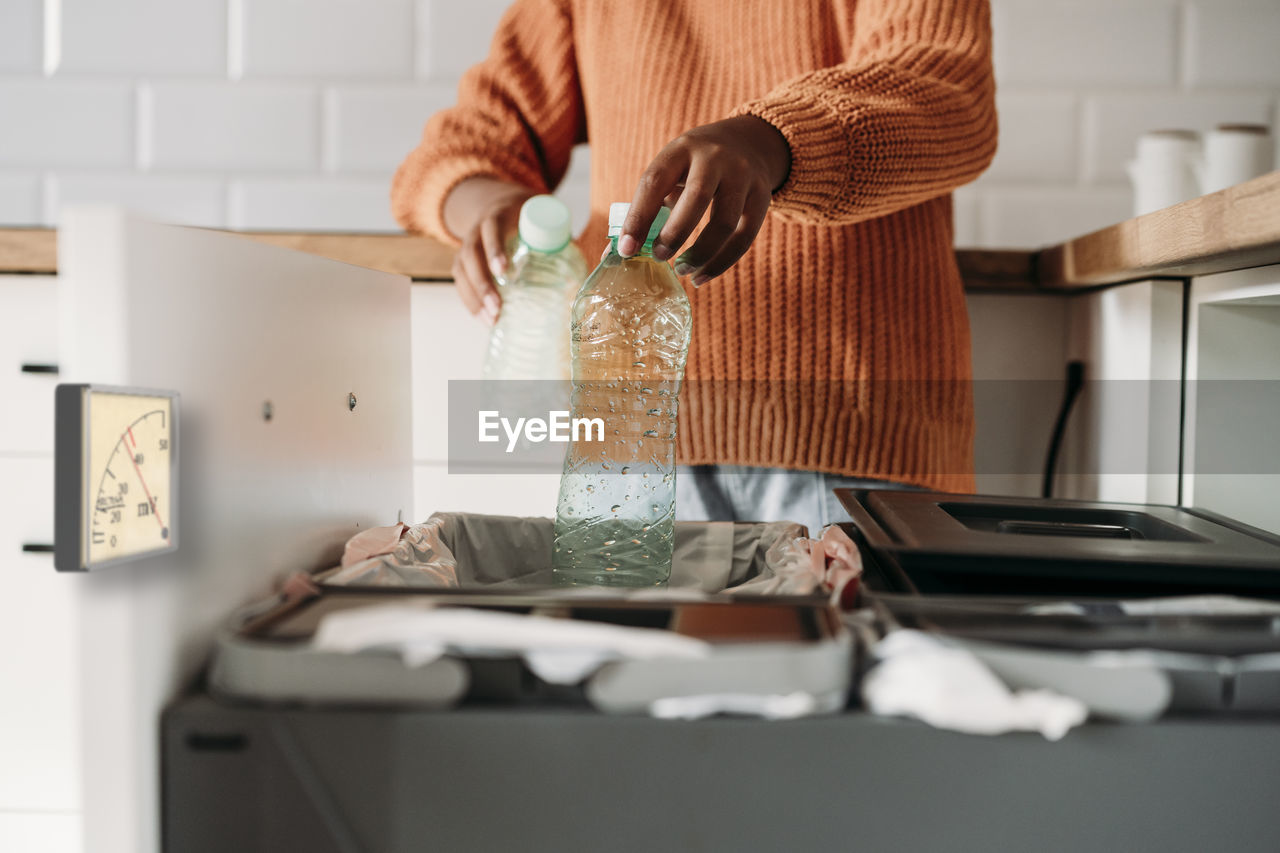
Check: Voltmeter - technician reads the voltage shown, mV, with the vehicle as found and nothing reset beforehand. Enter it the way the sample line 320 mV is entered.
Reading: 37.5 mV
